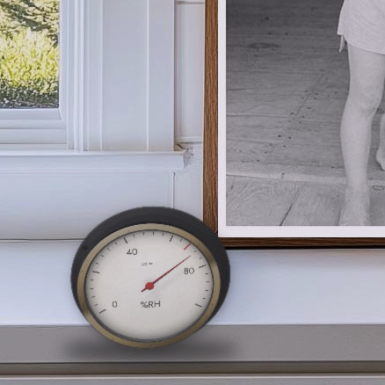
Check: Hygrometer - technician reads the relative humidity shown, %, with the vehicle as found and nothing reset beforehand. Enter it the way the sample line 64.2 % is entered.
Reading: 72 %
